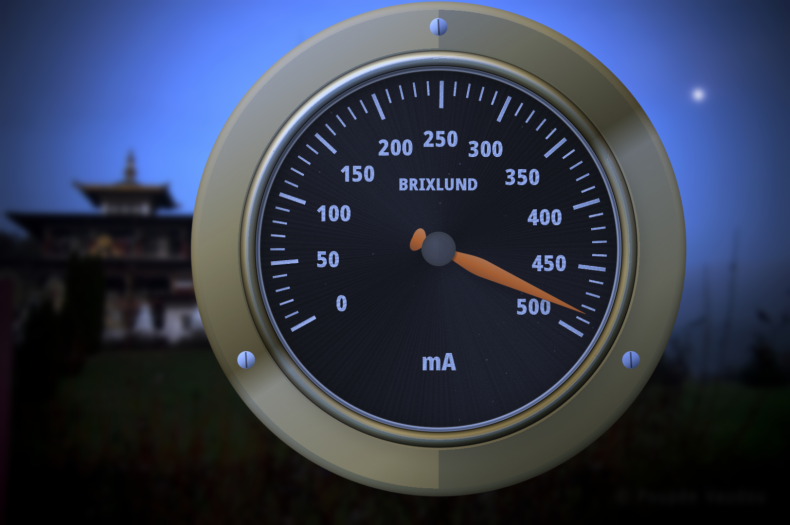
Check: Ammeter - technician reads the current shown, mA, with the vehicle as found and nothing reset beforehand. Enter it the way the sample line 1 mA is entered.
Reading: 485 mA
